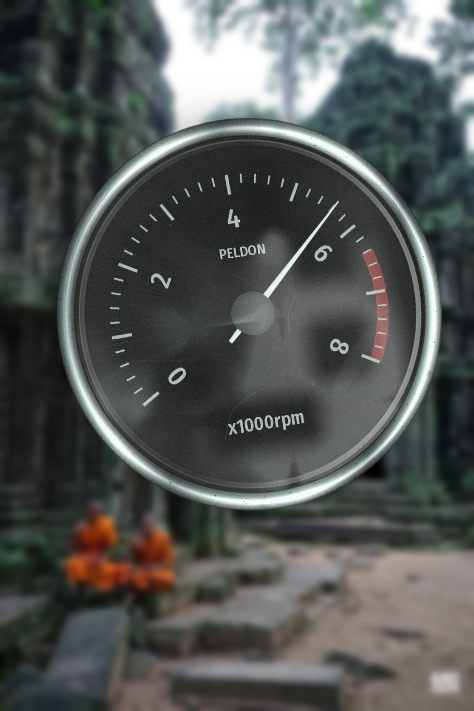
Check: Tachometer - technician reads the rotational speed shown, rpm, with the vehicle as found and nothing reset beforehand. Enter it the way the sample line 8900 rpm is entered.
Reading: 5600 rpm
